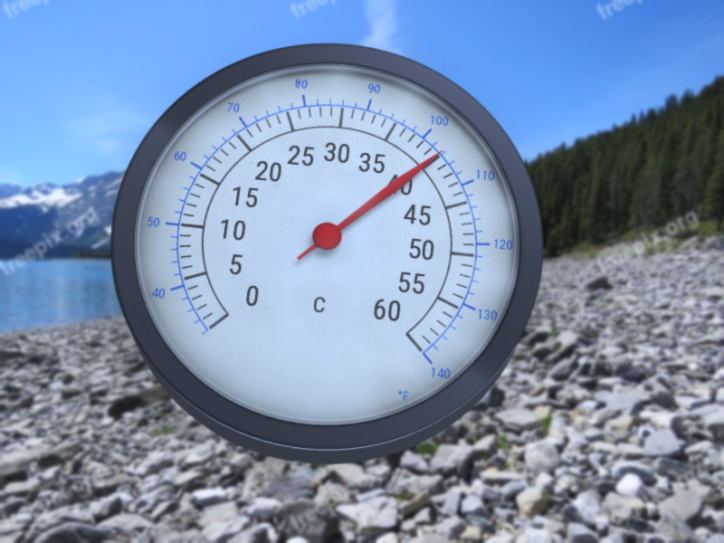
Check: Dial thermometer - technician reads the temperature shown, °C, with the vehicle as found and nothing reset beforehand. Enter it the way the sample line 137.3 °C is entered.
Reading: 40 °C
